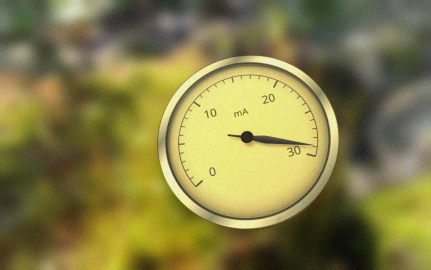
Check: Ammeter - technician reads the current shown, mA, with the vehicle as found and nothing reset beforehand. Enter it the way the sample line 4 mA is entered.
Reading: 29 mA
